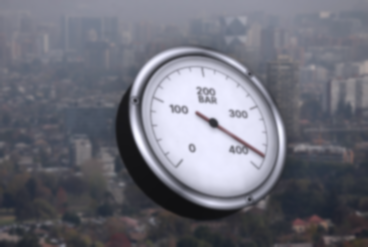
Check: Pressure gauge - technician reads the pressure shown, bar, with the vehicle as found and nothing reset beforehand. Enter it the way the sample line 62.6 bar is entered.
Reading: 380 bar
